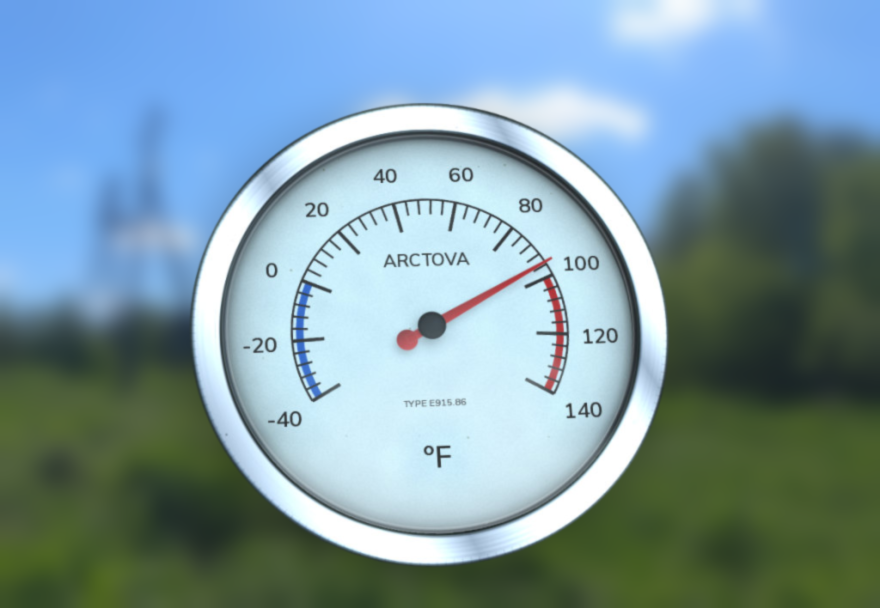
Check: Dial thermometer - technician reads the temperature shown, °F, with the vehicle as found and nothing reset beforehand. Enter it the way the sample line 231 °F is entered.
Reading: 96 °F
